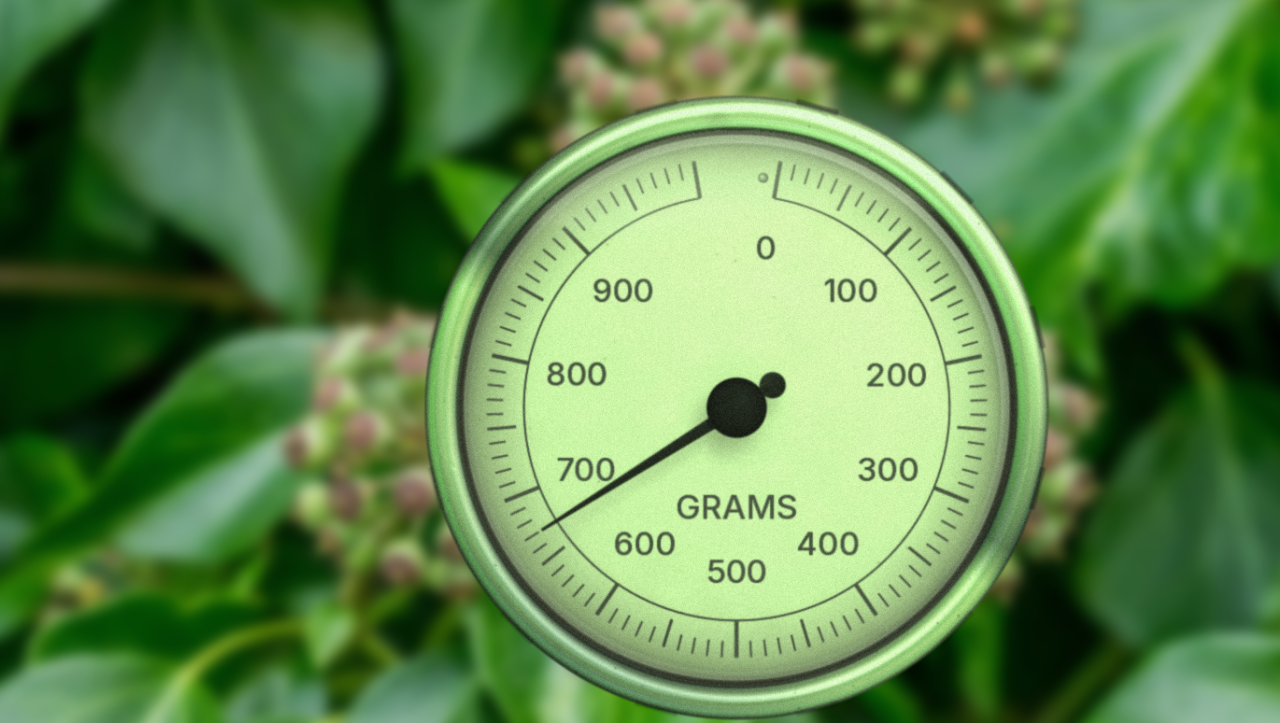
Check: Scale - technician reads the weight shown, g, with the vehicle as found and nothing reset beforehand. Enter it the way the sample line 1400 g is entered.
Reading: 670 g
